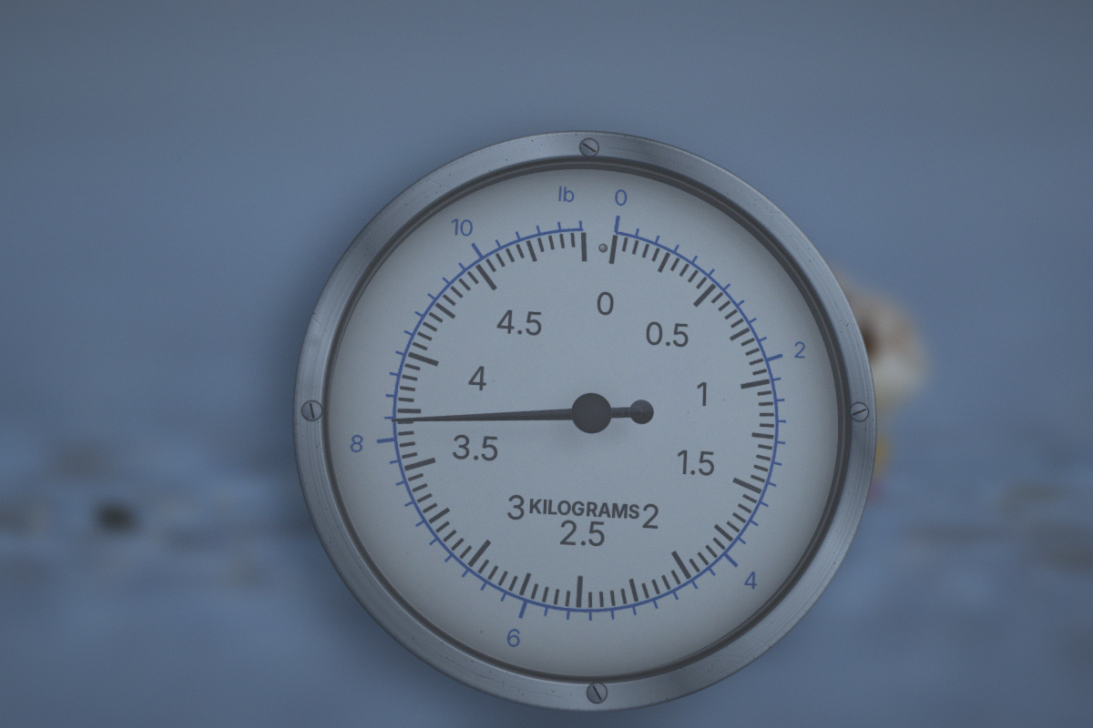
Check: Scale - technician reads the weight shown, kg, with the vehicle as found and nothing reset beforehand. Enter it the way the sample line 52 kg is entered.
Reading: 3.7 kg
